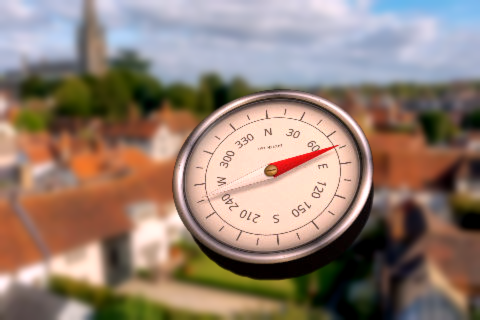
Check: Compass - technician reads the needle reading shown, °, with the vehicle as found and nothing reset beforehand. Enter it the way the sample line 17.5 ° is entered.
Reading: 75 °
